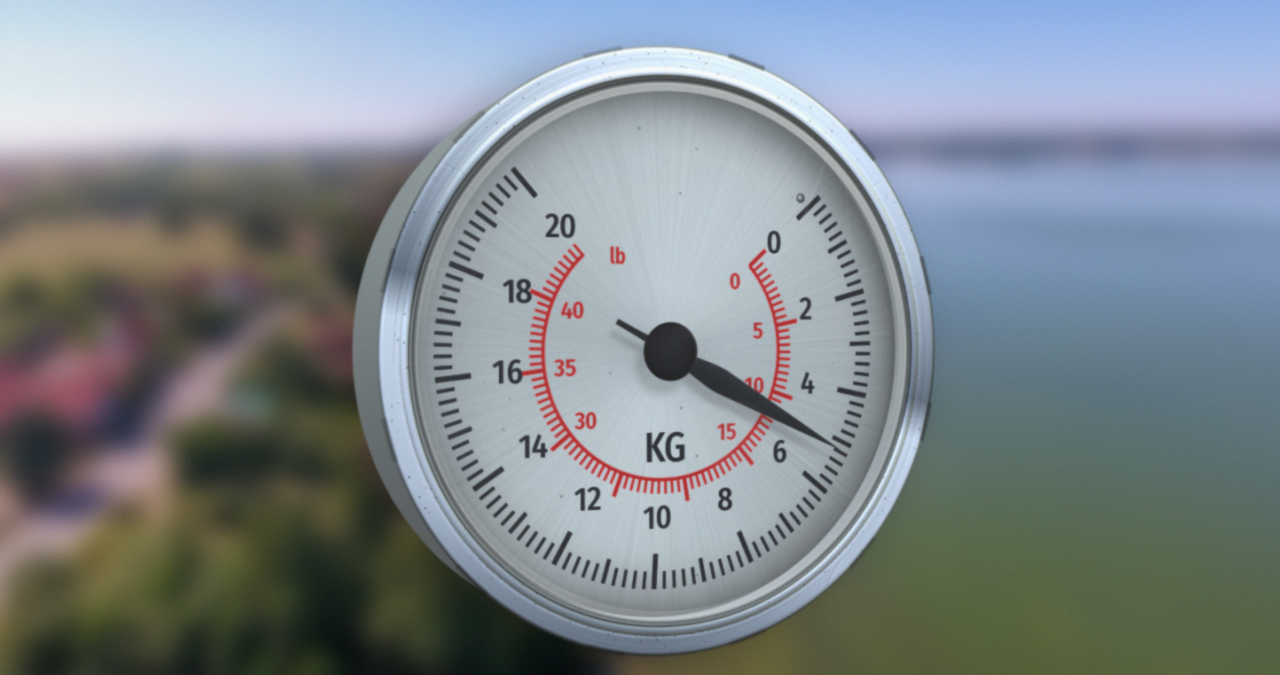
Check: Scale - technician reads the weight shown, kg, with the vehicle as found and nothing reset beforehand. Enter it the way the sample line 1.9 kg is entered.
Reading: 5.2 kg
